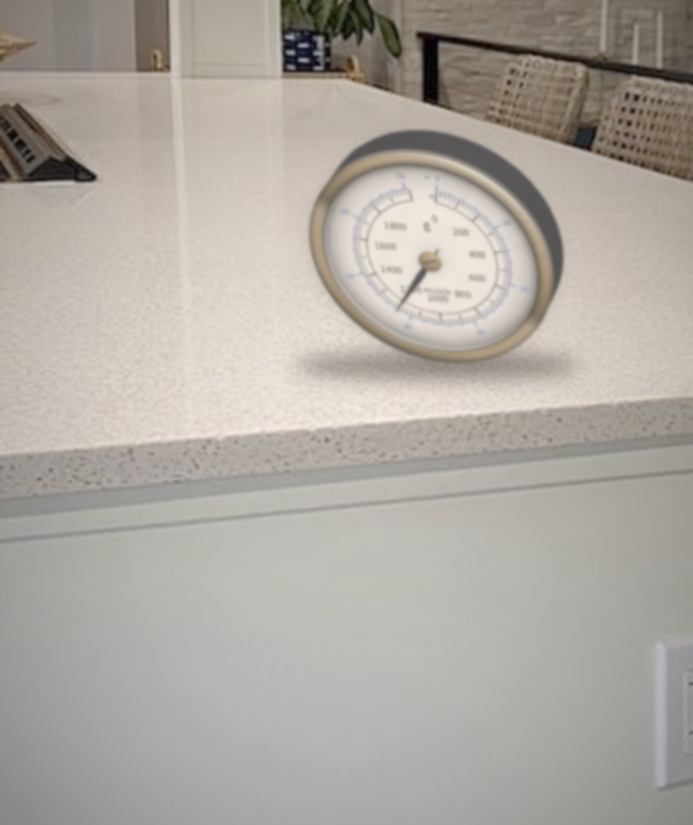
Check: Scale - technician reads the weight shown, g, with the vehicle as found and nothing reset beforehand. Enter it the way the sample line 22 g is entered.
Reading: 1200 g
